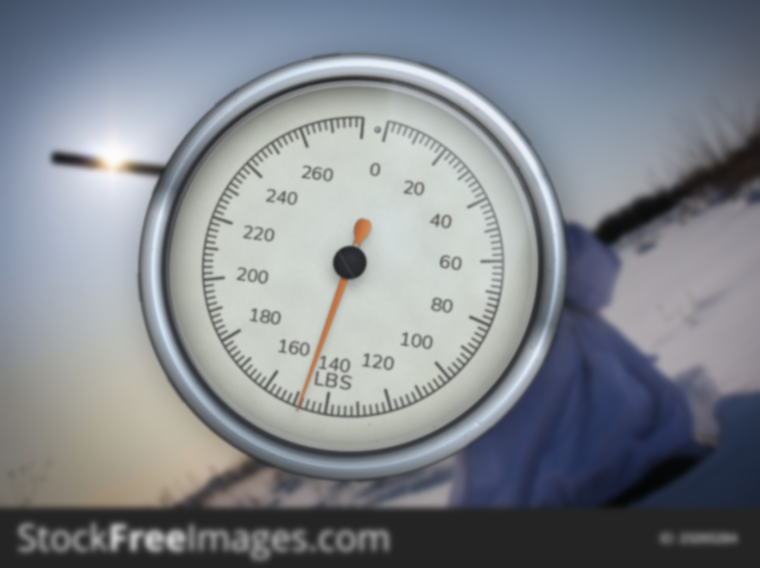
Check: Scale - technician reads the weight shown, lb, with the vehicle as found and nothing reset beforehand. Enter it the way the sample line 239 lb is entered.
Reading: 148 lb
